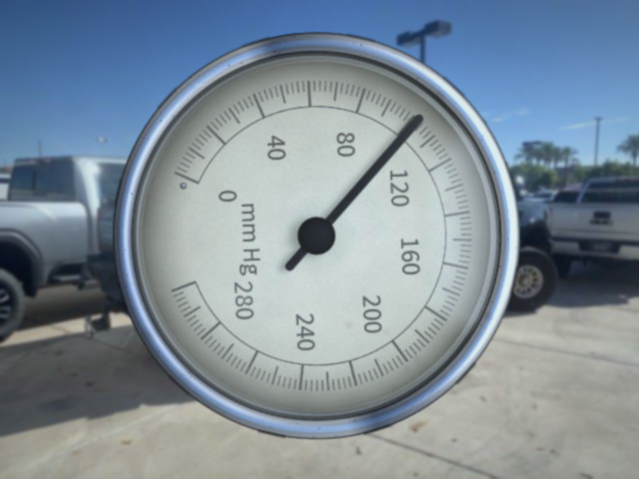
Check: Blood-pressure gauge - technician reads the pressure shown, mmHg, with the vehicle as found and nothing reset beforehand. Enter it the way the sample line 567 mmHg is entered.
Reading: 102 mmHg
